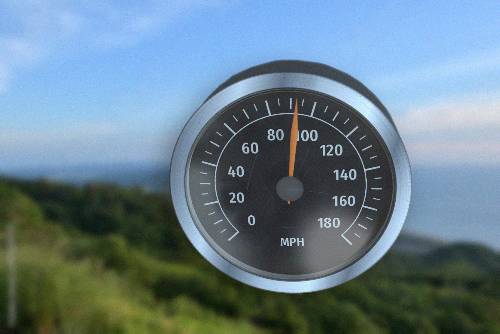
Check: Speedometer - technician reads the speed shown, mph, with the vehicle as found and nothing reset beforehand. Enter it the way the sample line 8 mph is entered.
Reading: 92.5 mph
